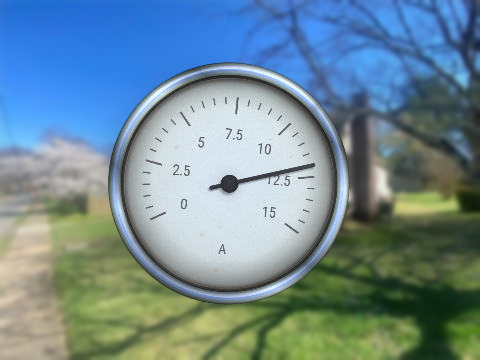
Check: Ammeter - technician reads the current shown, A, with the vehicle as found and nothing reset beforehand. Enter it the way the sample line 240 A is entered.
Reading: 12 A
